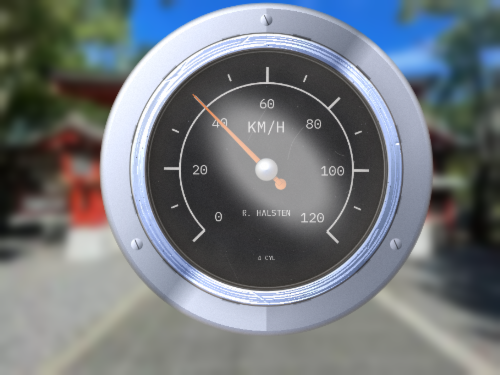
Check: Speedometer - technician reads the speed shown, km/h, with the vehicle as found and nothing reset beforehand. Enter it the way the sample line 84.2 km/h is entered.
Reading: 40 km/h
